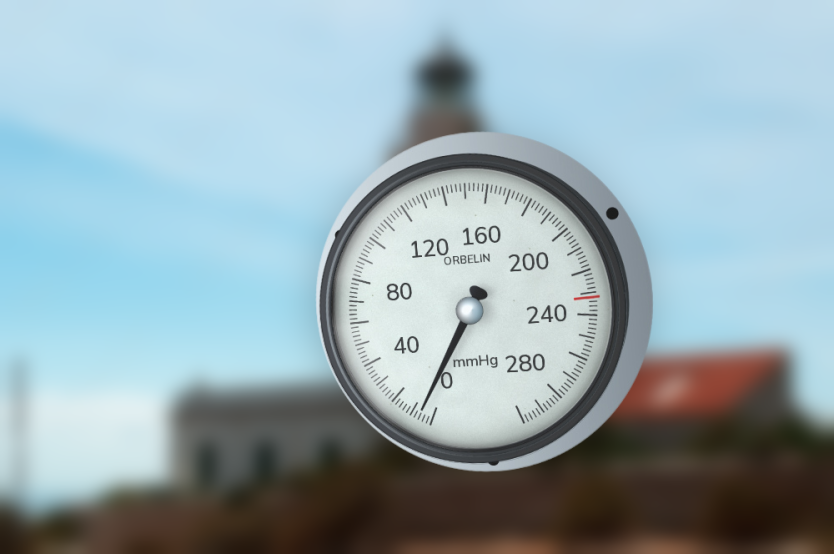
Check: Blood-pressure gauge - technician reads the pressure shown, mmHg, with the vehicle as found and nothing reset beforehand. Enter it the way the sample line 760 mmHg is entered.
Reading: 6 mmHg
